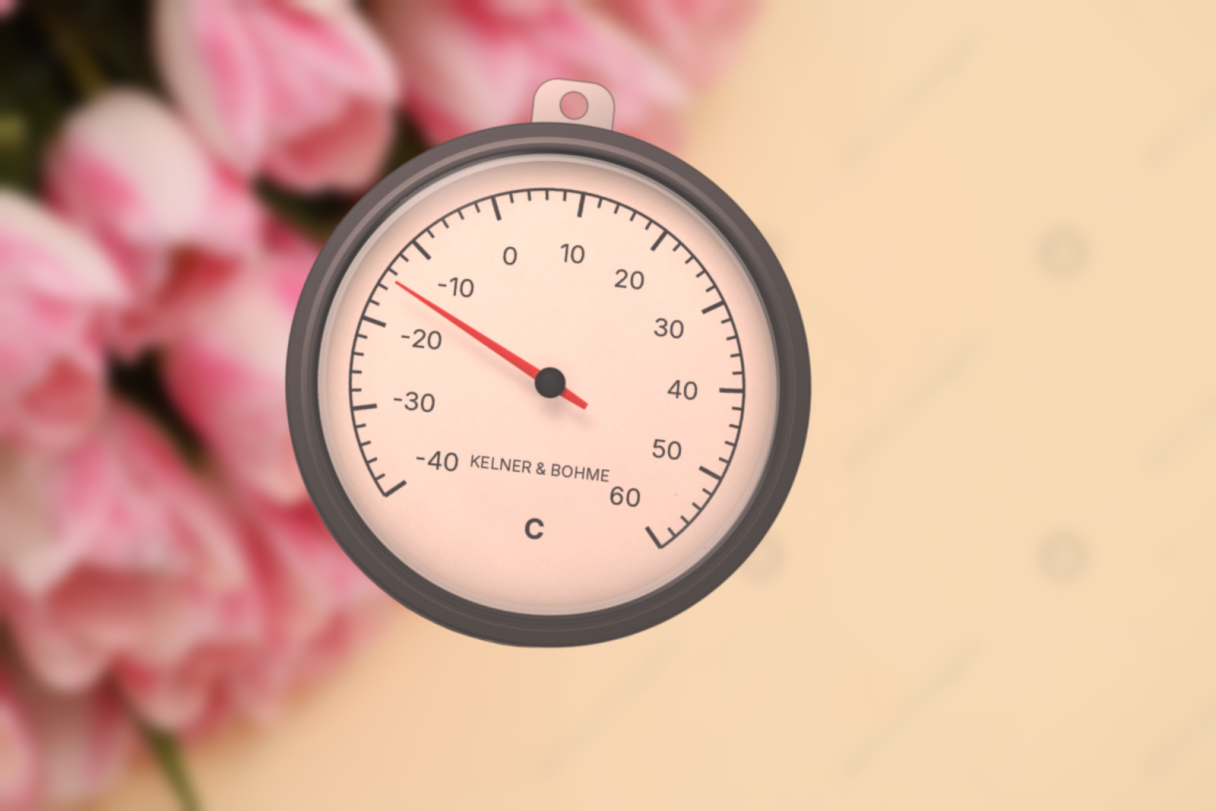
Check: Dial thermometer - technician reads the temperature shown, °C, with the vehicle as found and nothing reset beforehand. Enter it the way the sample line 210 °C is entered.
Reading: -15 °C
